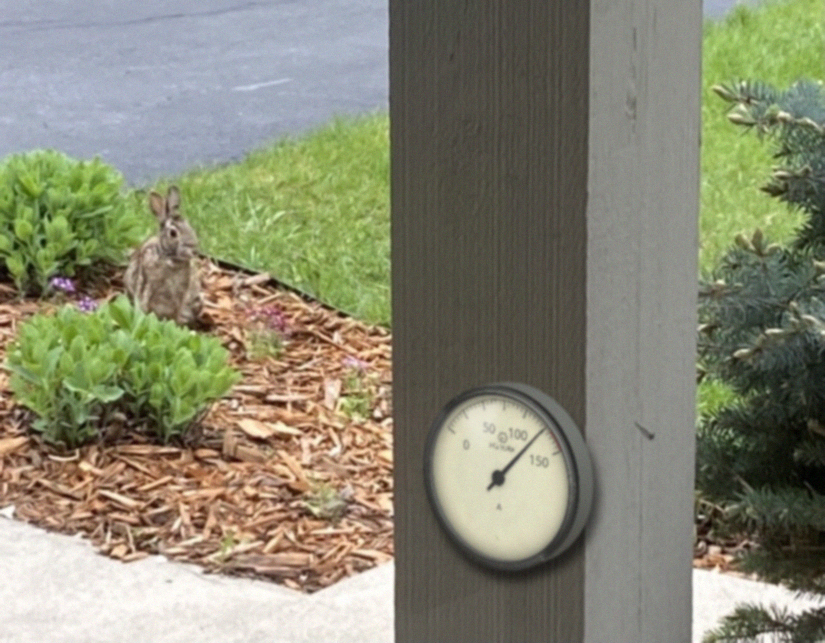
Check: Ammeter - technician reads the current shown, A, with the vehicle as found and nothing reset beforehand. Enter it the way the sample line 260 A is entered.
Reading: 125 A
